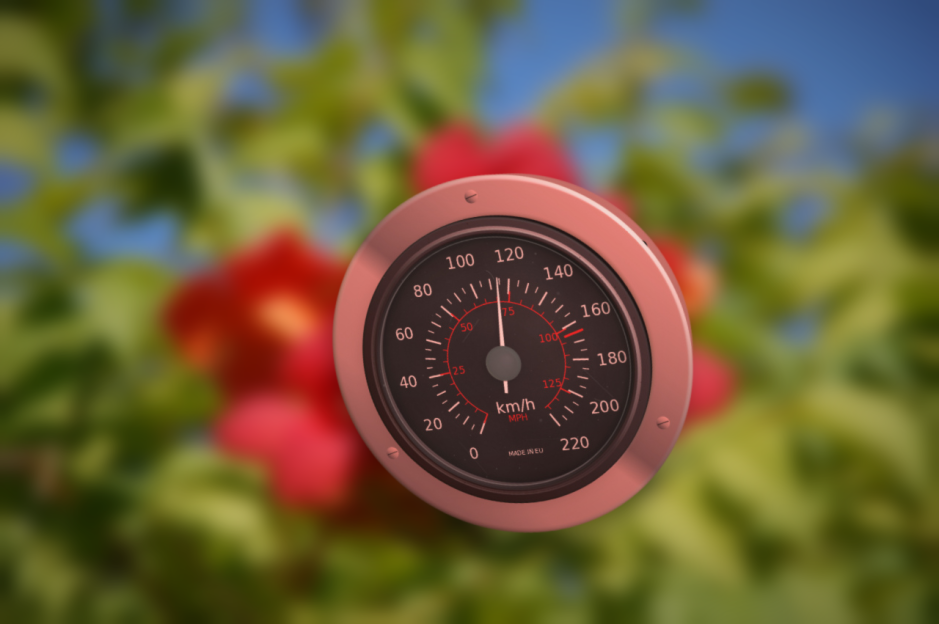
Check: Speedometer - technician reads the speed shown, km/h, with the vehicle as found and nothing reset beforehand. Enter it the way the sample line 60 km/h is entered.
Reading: 115 km/h
